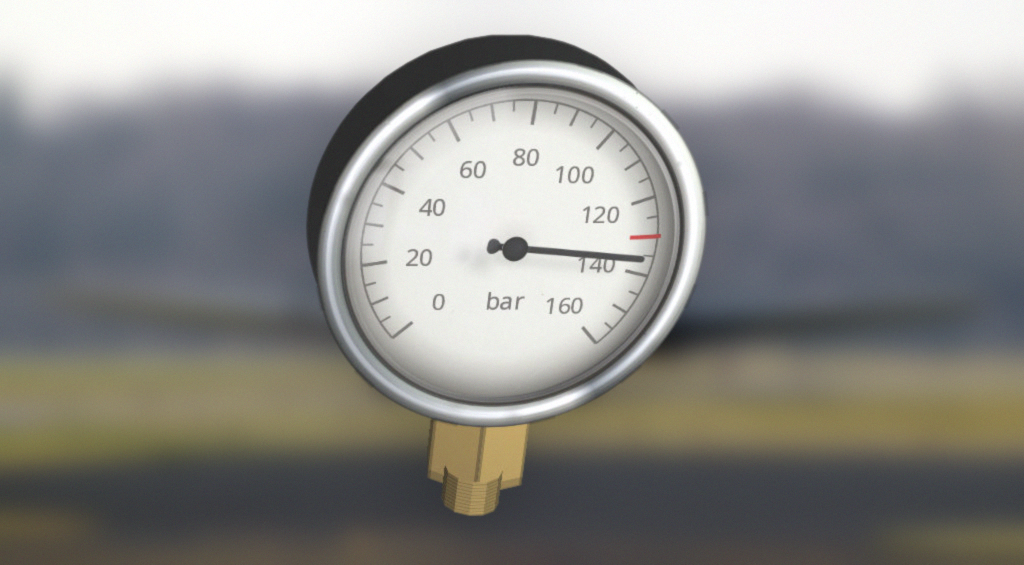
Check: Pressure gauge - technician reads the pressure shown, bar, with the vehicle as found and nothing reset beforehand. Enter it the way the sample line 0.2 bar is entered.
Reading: 135 bar
